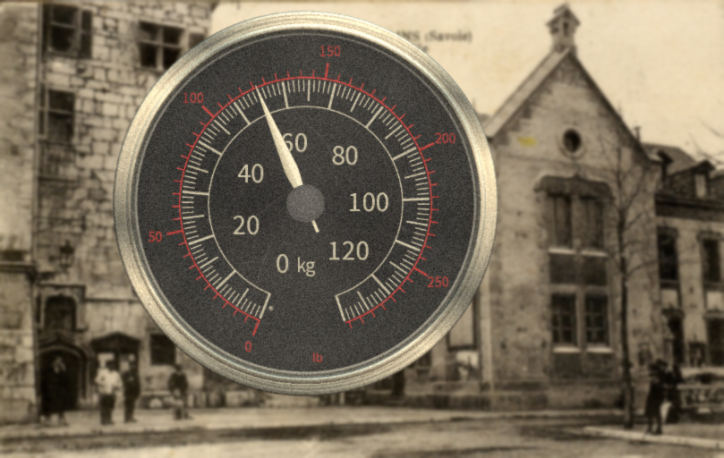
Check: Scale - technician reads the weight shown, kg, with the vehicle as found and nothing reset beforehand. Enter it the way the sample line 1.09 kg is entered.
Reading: 55 kg
